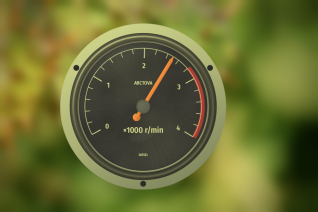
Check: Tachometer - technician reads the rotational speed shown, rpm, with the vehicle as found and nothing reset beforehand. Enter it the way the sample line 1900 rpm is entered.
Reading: 2500 rpm
